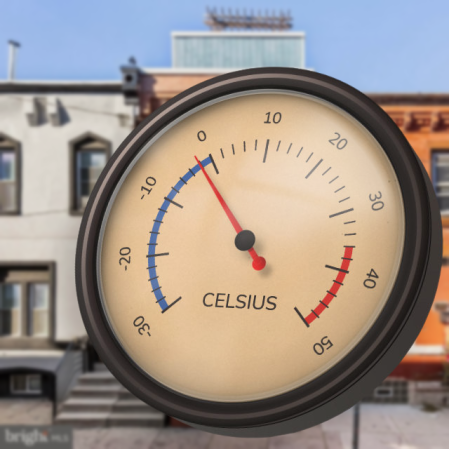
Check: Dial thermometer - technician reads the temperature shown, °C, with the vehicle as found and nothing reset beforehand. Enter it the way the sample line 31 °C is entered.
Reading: -2 °C
